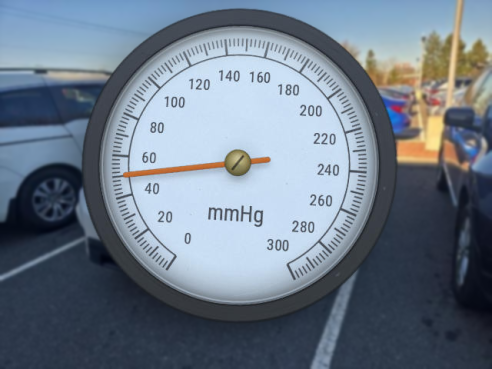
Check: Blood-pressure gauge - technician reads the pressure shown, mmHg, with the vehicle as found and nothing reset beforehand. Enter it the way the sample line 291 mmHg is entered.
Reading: 50 mmHg
